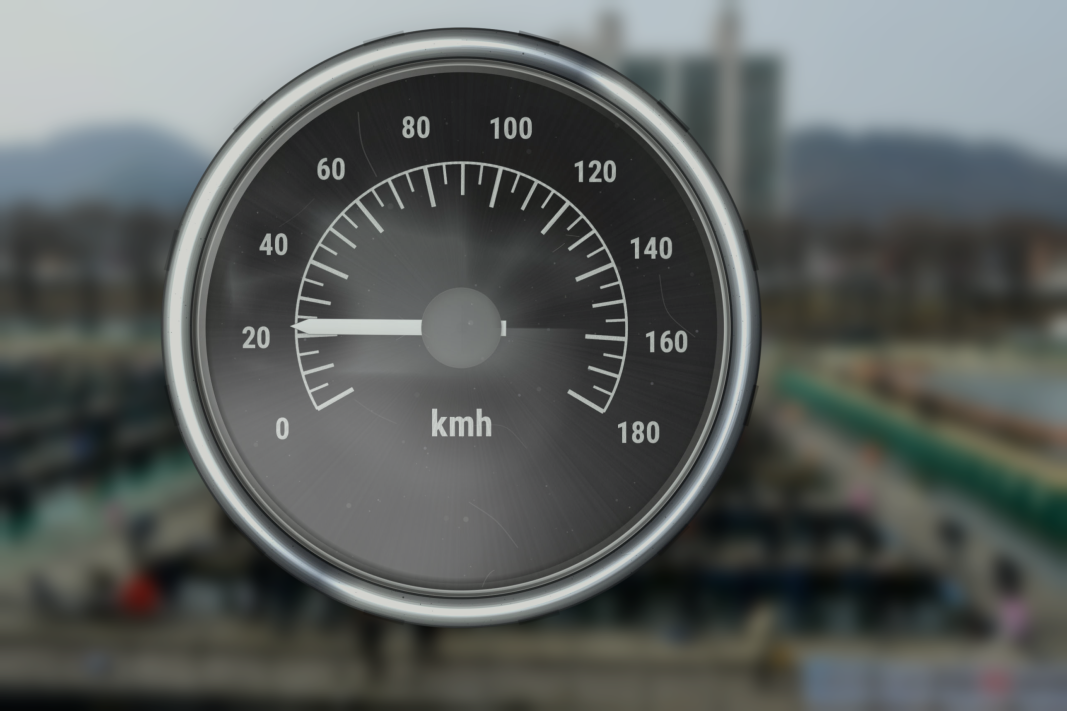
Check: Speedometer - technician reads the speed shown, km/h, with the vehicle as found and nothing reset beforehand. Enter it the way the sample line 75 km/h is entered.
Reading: 22.5 km/h
